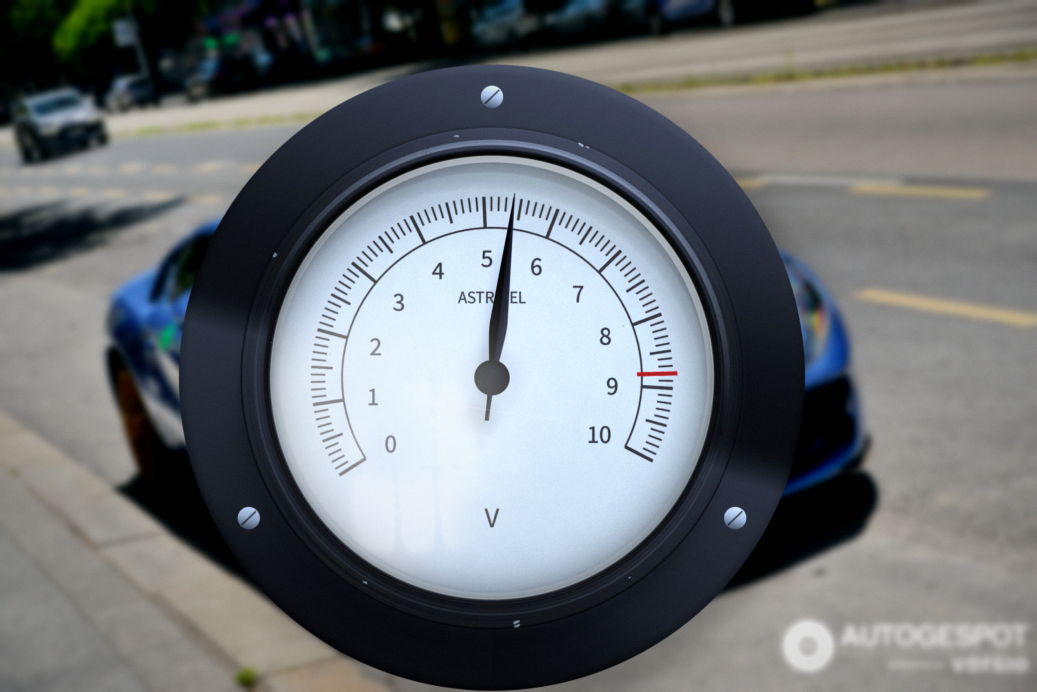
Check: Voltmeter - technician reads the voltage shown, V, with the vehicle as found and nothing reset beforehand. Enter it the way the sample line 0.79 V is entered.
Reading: 5.4 V
